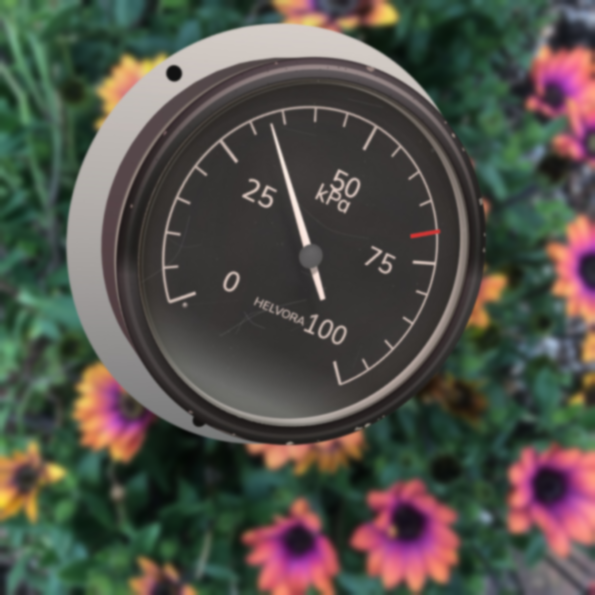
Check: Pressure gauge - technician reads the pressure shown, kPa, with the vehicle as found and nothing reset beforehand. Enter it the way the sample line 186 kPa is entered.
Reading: 32.5 kPa
